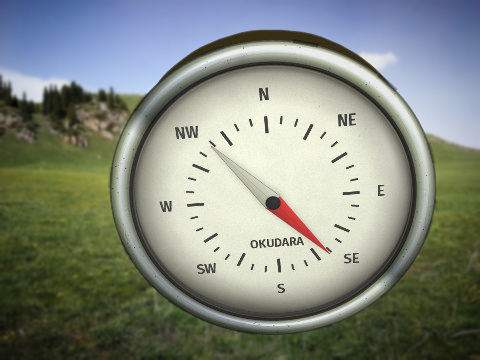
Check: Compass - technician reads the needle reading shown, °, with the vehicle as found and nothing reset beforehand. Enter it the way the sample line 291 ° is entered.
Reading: 140 °
